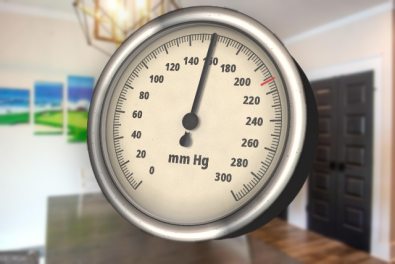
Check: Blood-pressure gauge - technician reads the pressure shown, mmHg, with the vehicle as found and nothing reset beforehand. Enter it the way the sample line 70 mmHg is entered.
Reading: 160 mmHg
